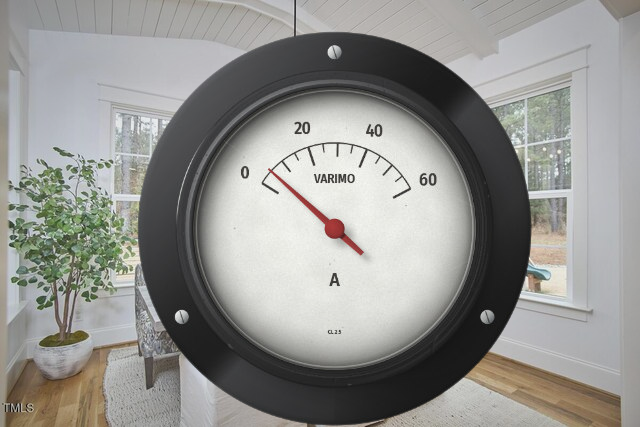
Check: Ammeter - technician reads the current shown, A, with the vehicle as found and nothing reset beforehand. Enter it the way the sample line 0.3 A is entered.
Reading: 5 A
